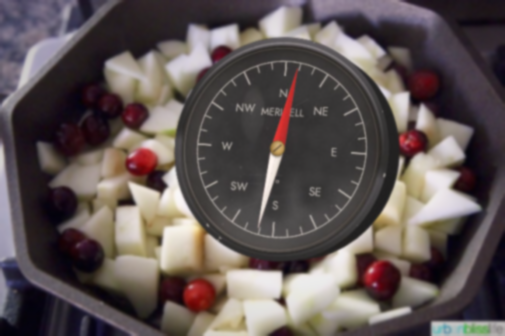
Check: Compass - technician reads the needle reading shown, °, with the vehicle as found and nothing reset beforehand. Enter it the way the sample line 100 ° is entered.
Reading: 10 °
